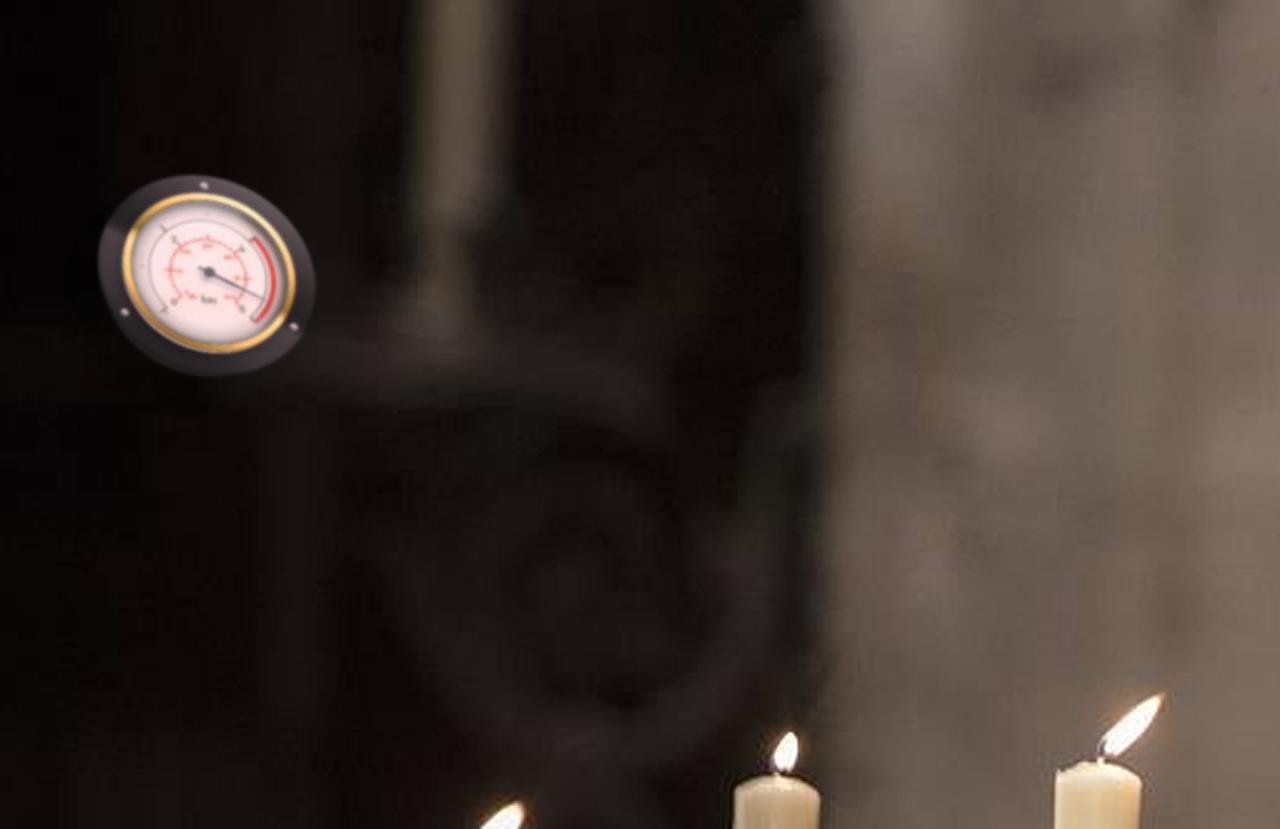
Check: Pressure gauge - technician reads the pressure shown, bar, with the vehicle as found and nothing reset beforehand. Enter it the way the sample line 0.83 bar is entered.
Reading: 5.5 bar
